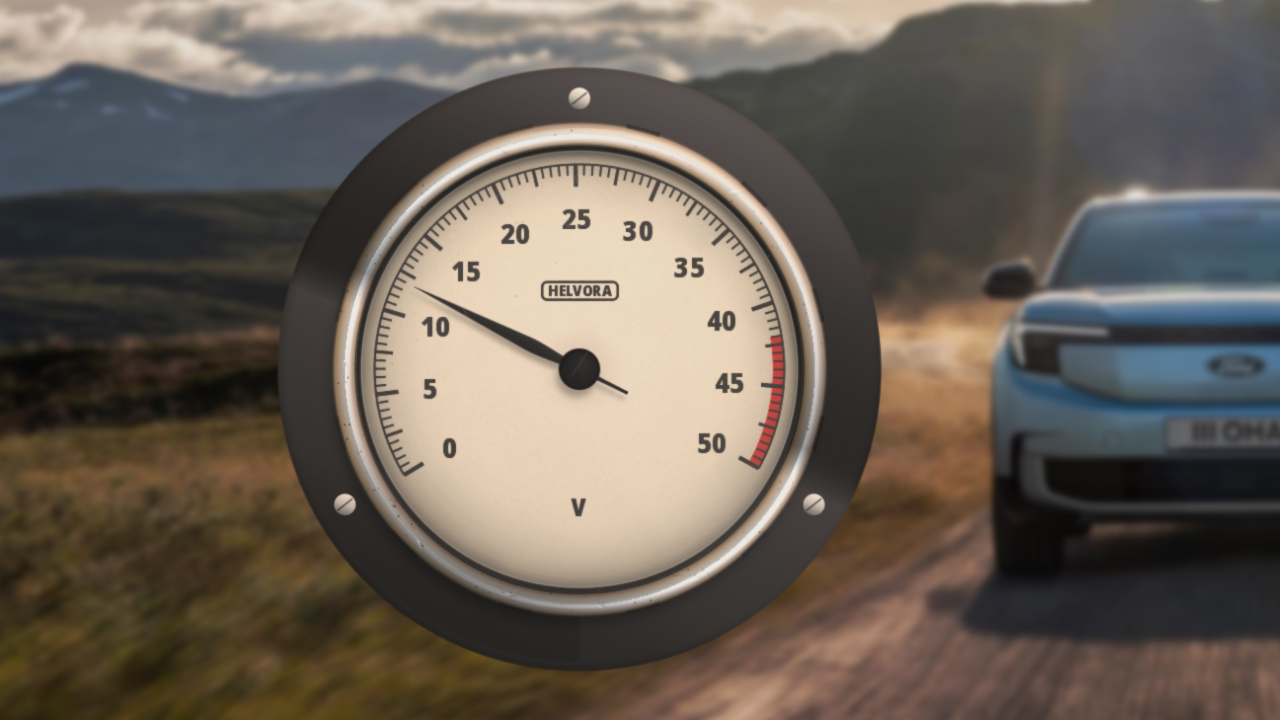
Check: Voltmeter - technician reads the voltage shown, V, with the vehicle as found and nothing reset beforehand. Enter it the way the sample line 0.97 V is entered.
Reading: 12 V
